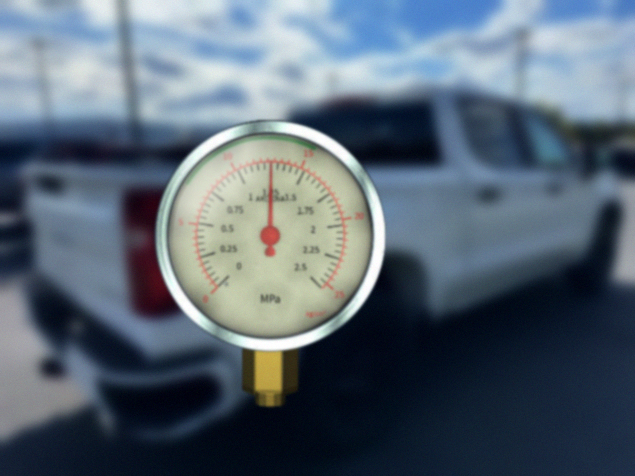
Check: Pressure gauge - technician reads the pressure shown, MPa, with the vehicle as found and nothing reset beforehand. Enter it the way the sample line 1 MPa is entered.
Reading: 1.25 MPa
